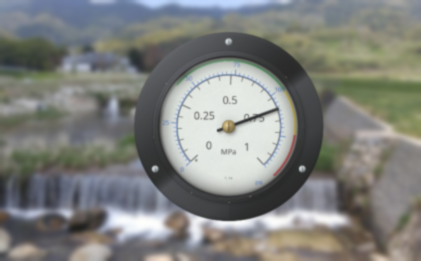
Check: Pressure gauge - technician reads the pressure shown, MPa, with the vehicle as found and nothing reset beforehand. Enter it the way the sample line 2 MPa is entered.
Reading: 0.75 MPa
